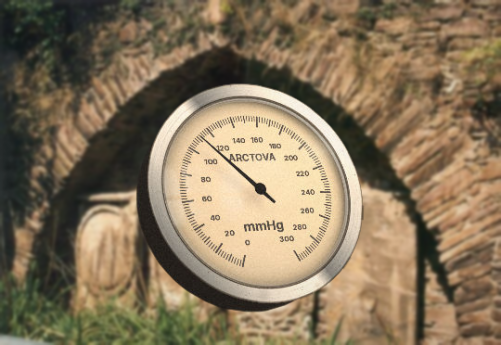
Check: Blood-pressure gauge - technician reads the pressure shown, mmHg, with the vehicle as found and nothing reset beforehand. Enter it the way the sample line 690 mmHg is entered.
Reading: 110 mmHg
